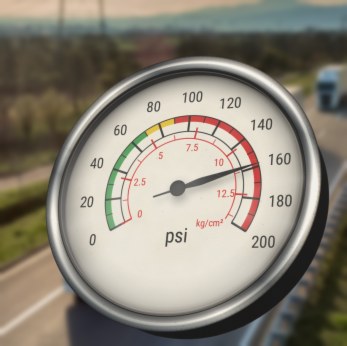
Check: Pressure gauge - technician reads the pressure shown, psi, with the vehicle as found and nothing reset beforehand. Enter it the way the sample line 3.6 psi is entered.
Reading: 160 psi
